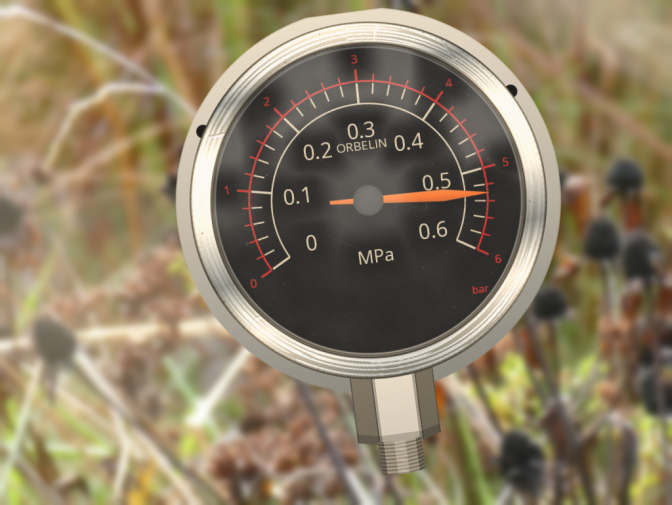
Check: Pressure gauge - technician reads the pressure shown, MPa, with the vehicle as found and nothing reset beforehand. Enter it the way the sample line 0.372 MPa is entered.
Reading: 0.53 MPa
